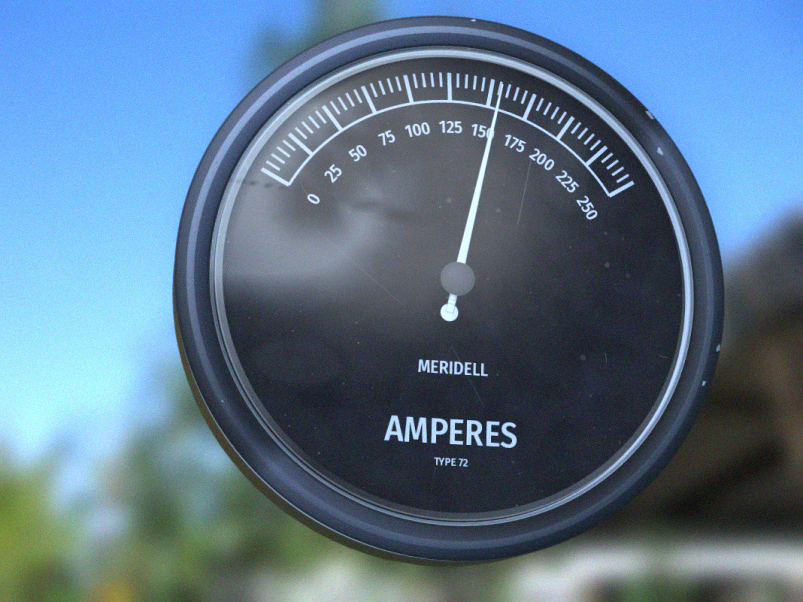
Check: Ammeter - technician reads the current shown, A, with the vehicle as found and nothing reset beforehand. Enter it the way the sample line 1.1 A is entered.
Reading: 155 A
